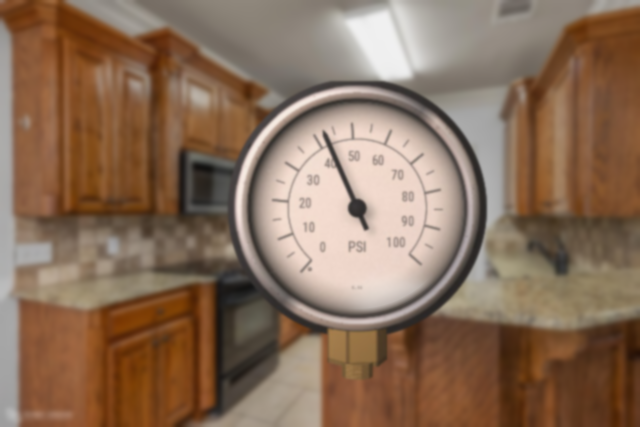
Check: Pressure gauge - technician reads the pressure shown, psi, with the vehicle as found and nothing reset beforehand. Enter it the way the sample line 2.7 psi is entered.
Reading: 42.5 psi
